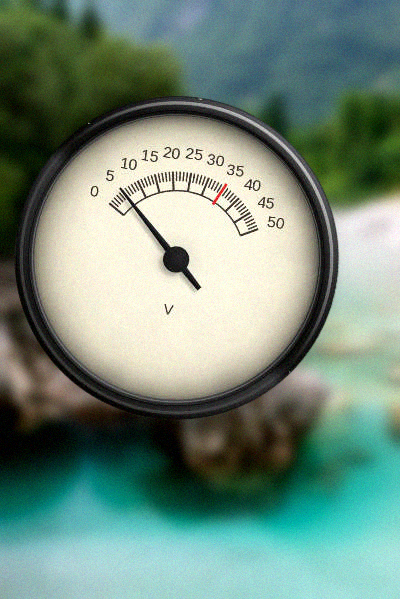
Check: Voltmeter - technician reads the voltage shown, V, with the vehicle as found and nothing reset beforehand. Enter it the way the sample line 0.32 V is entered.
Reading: 5 V
